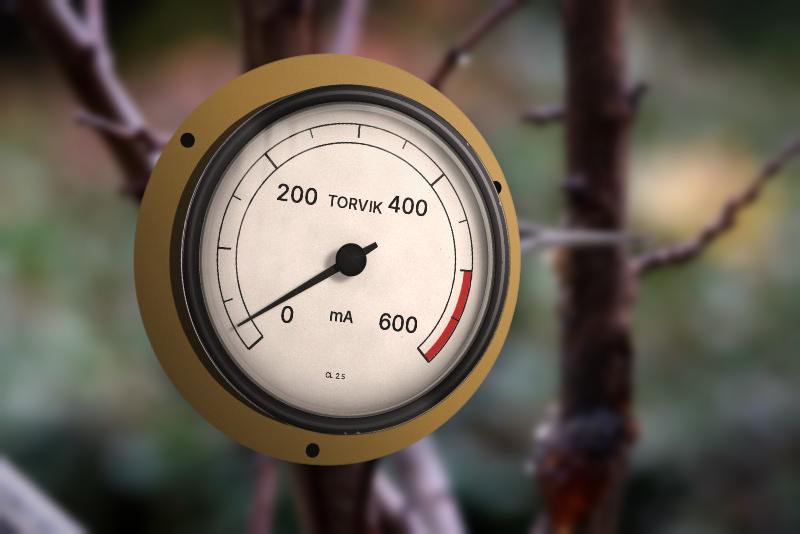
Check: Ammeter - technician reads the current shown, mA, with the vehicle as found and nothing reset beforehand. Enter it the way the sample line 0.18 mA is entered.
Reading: 25 mA
